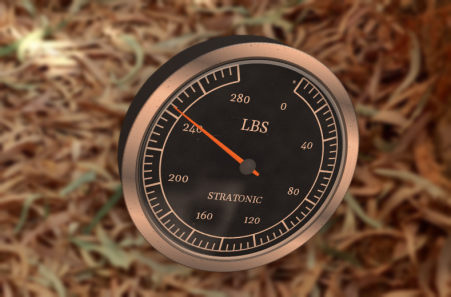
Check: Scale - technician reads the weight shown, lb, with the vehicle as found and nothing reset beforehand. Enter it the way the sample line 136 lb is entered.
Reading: 244 lb
